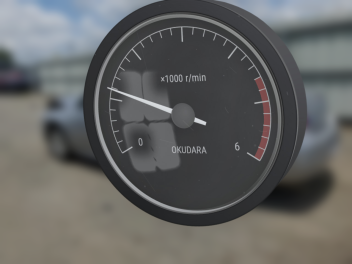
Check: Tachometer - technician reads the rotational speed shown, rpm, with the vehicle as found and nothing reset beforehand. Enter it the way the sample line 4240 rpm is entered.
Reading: 1200 rpm
